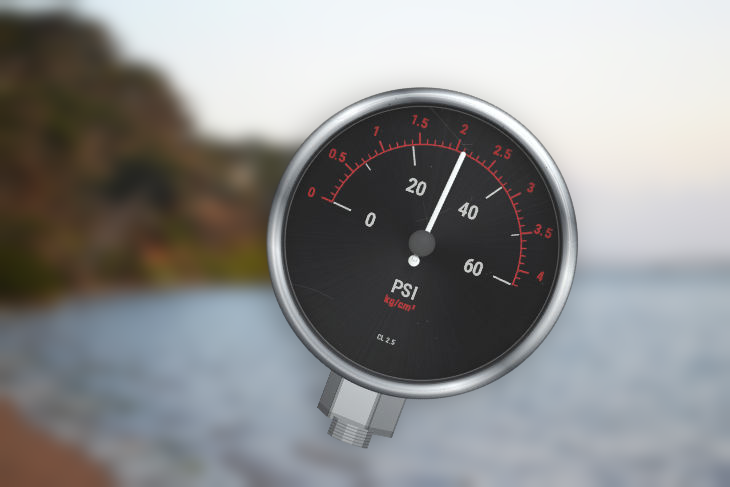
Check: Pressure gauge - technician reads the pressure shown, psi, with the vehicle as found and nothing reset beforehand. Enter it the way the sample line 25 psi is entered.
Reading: 30 psi
